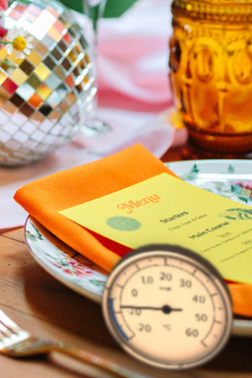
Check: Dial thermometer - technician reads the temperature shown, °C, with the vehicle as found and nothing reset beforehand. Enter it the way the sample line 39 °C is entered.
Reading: -7.5 °C
